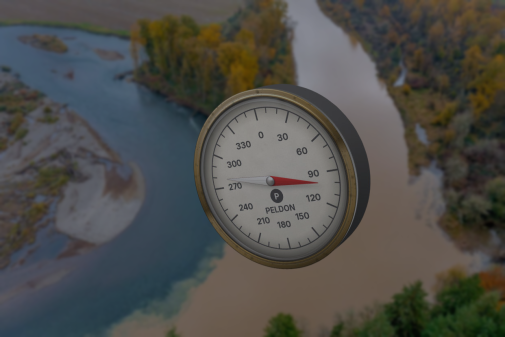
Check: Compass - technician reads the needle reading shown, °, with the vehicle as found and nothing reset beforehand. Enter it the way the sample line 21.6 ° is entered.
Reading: 100 °
